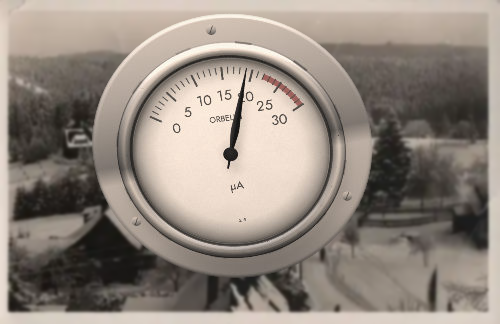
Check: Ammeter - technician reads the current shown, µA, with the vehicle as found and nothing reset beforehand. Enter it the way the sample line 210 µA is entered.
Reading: 19 µA
